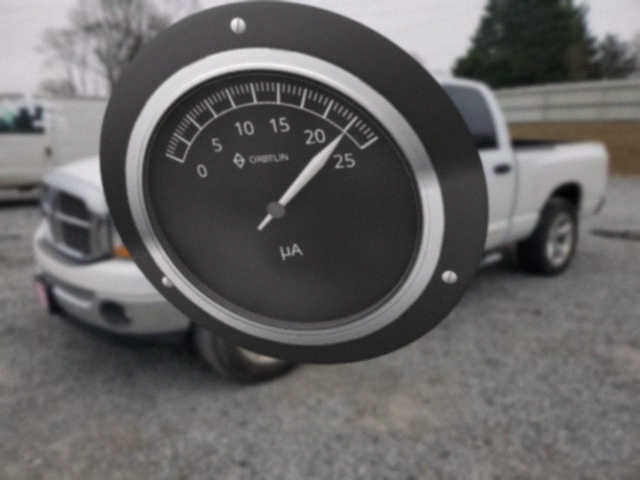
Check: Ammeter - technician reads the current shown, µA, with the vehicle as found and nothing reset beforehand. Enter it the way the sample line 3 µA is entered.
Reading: 22.5 µA
